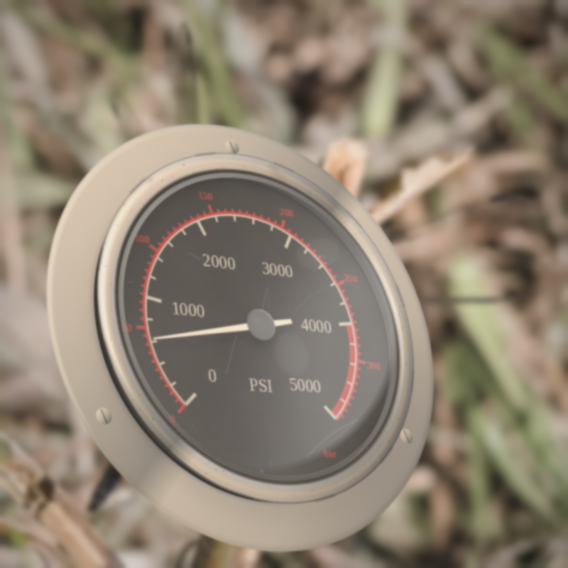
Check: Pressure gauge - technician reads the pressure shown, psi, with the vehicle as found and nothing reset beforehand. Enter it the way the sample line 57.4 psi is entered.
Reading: 600 psi
